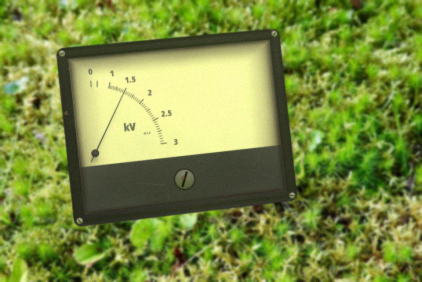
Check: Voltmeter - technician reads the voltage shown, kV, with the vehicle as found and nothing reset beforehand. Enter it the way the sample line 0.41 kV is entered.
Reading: 1.5 kV
